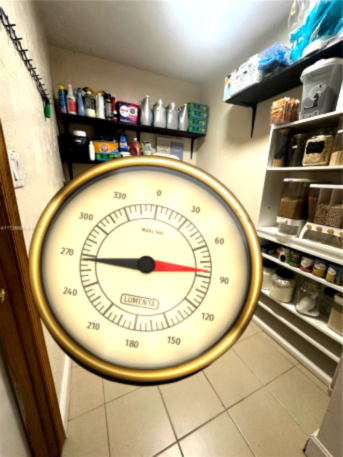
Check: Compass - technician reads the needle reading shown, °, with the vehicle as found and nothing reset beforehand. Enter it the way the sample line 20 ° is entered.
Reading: 85 °
